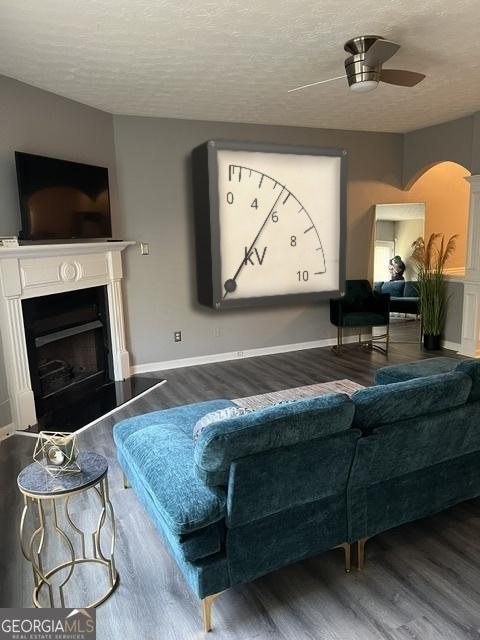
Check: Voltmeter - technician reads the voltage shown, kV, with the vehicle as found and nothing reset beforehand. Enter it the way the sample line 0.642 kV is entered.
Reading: 5.5 kV
